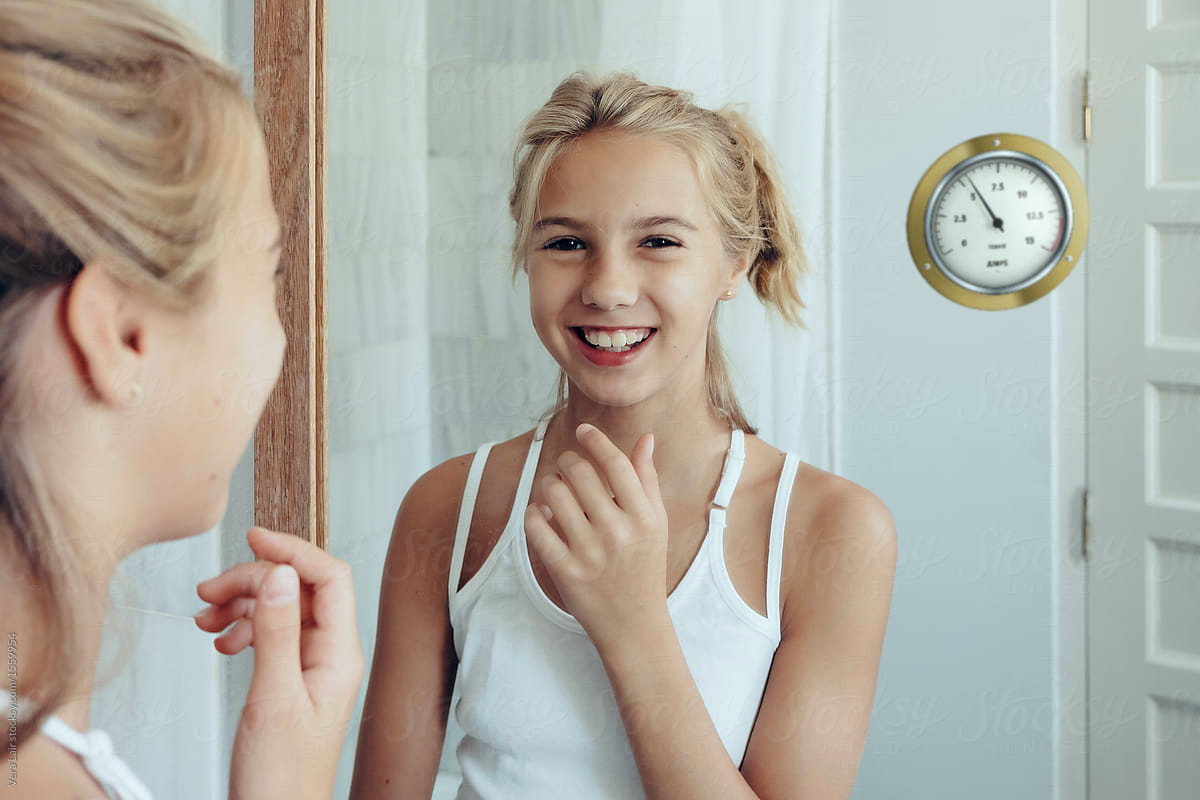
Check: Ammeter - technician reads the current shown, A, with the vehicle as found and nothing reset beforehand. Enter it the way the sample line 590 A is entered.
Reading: 5.5 A
